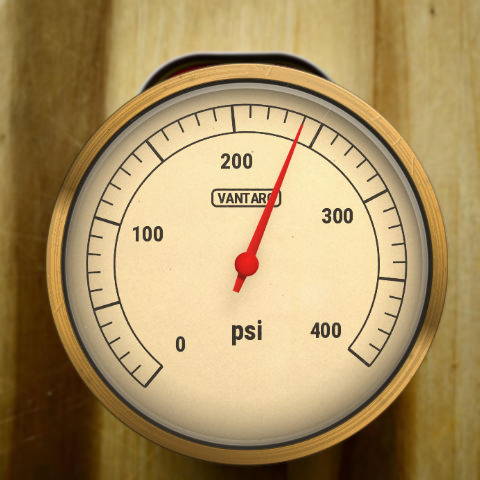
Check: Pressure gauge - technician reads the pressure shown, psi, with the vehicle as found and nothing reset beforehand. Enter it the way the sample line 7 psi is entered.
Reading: 240 psi
